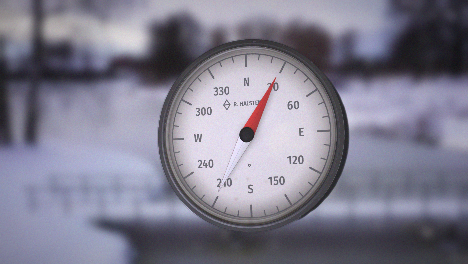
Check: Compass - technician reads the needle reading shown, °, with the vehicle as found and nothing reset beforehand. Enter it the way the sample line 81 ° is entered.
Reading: 30 °
